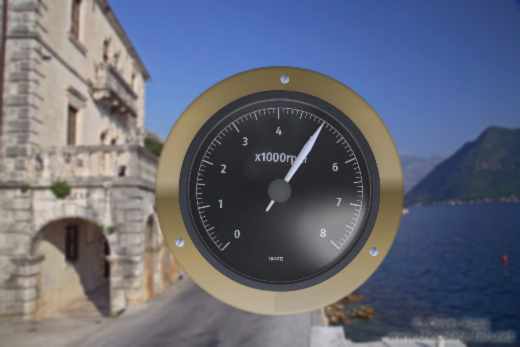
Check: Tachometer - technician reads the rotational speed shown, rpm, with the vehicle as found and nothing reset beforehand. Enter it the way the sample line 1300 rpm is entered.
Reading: 5000 rpm
